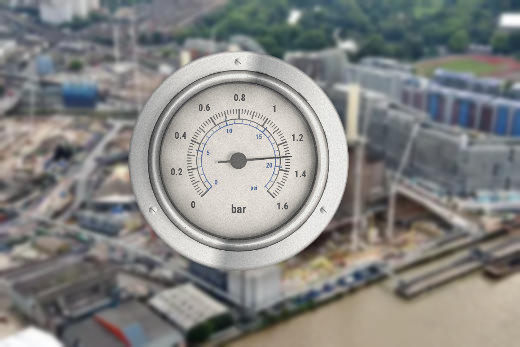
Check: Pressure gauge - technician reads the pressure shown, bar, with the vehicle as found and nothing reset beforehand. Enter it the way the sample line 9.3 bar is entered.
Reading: 1.3 bar
